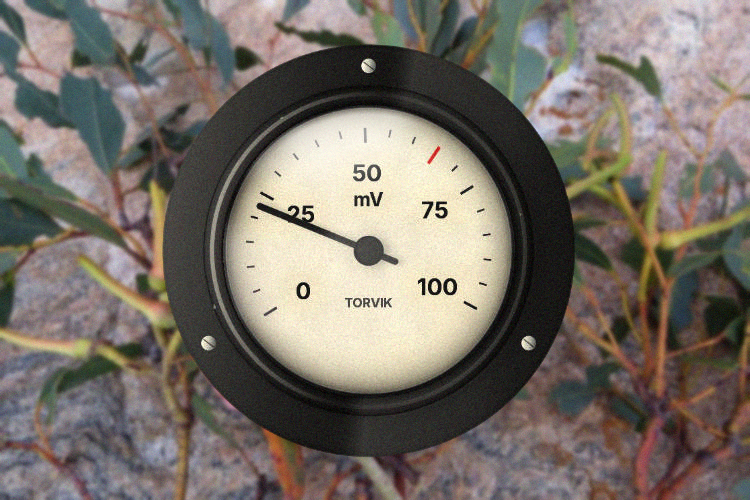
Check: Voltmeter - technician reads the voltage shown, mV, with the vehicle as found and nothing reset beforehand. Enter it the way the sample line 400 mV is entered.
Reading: 22.5 mV
